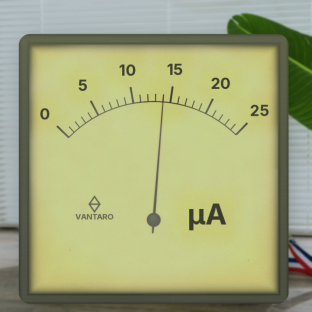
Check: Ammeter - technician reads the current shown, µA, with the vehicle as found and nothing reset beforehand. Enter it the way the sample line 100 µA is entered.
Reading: 14 µA
